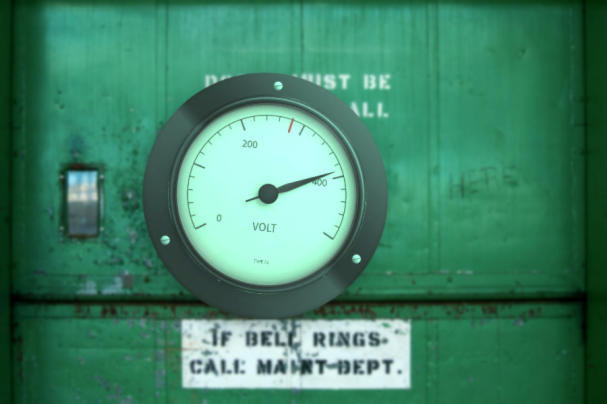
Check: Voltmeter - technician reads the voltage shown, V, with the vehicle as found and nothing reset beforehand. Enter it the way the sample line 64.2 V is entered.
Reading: 390 V
